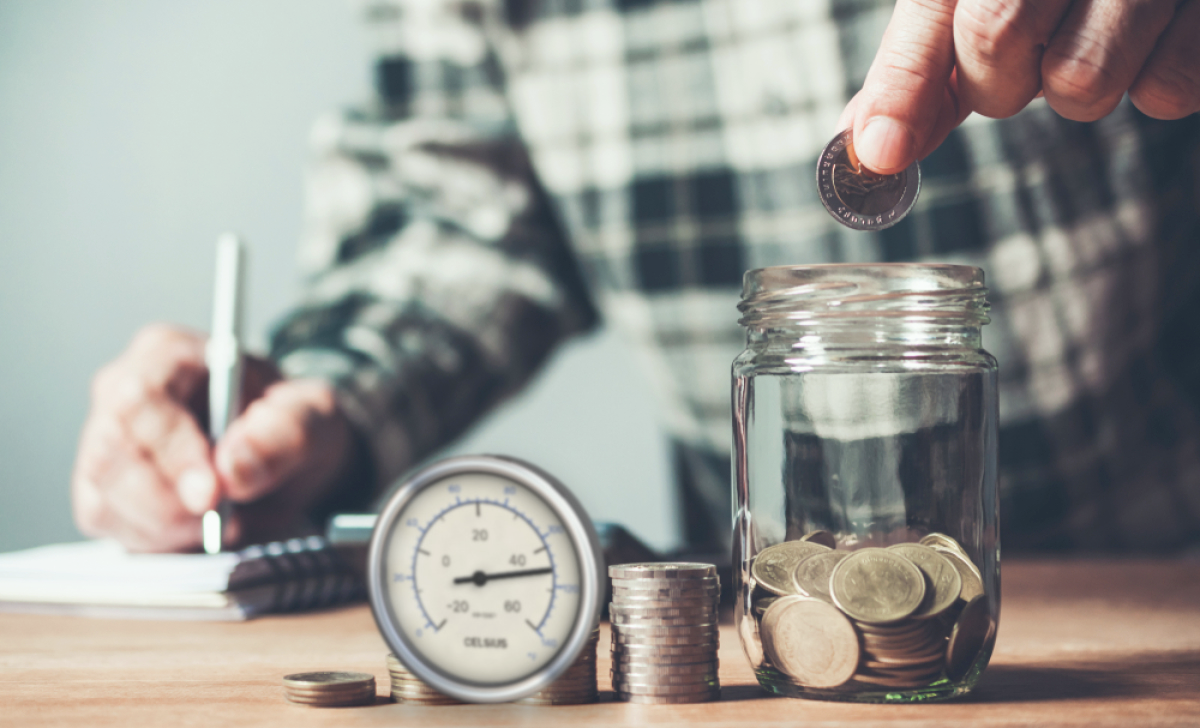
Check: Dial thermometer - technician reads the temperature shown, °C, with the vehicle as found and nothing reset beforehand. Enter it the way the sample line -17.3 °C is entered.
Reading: 45 °C
